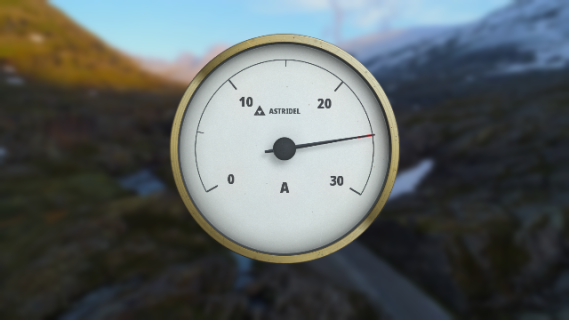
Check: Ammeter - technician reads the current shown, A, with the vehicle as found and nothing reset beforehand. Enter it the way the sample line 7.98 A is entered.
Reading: 25 A
